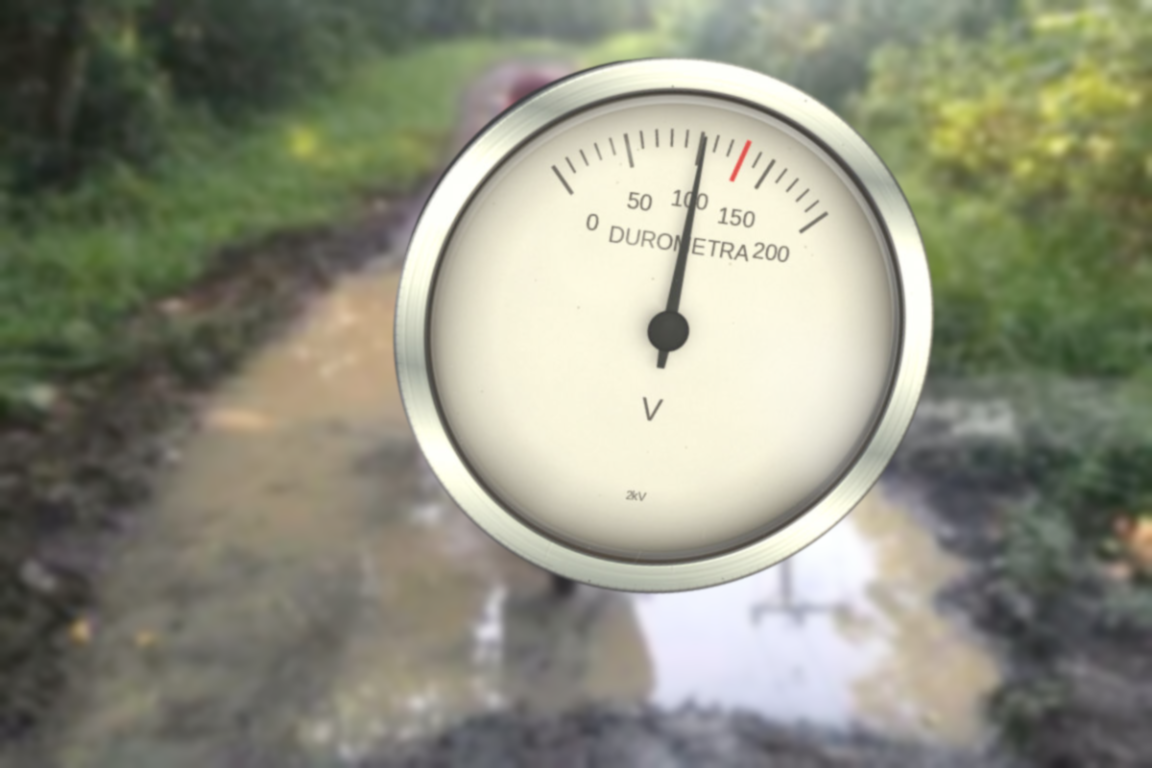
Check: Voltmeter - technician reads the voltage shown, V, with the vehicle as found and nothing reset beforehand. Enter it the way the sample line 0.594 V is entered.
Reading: 100 V
